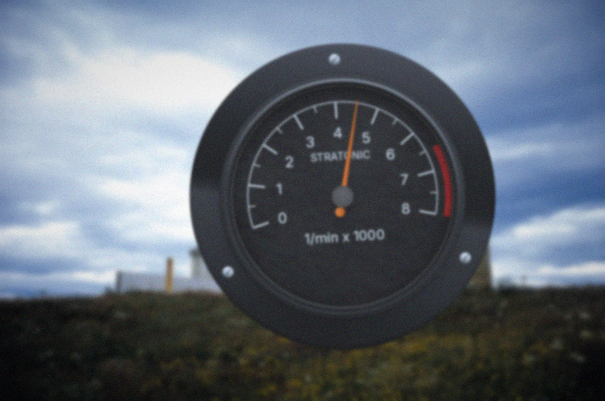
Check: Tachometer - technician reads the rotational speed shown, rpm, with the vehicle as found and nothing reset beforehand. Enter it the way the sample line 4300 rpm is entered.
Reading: 4500 rpm
